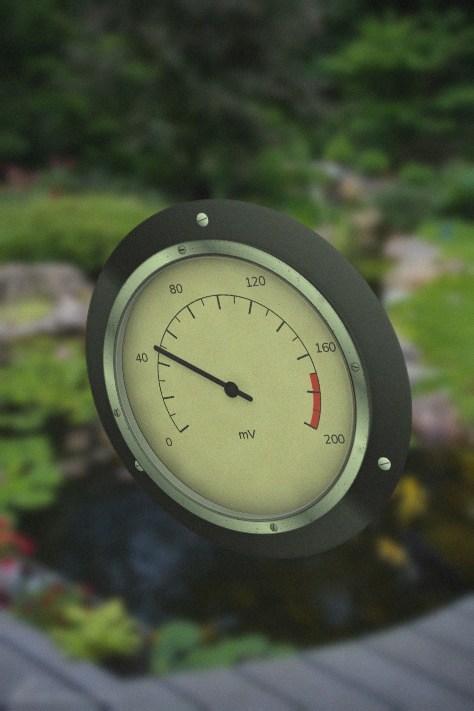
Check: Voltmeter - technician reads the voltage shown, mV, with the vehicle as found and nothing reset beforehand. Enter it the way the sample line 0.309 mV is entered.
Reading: 50 mV
